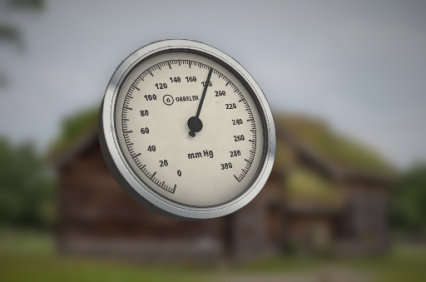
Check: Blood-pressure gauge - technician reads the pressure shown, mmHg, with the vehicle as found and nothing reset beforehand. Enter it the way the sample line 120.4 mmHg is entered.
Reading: 180 mmHg
